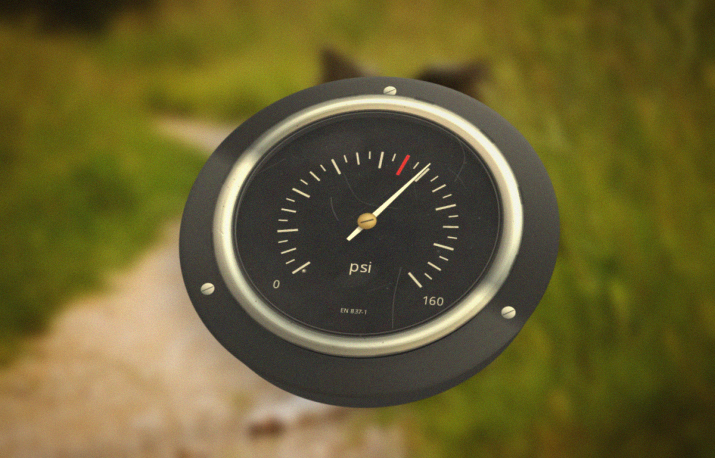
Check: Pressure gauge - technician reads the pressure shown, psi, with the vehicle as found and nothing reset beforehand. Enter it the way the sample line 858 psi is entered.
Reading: 100 psi
